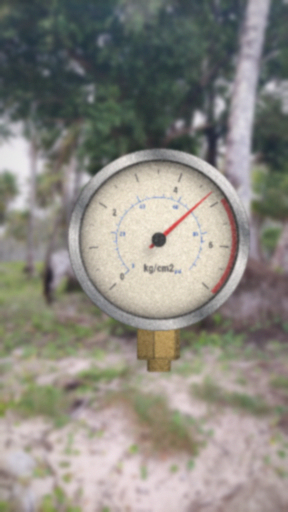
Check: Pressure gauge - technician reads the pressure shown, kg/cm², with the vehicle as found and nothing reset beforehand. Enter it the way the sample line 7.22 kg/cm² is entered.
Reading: 4.75 kg/cm²
